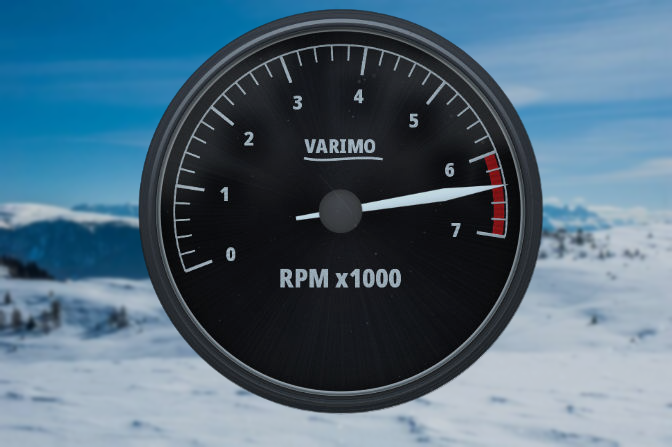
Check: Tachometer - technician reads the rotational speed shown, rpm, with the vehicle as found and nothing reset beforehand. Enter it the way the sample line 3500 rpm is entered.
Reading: 6400 rpm
